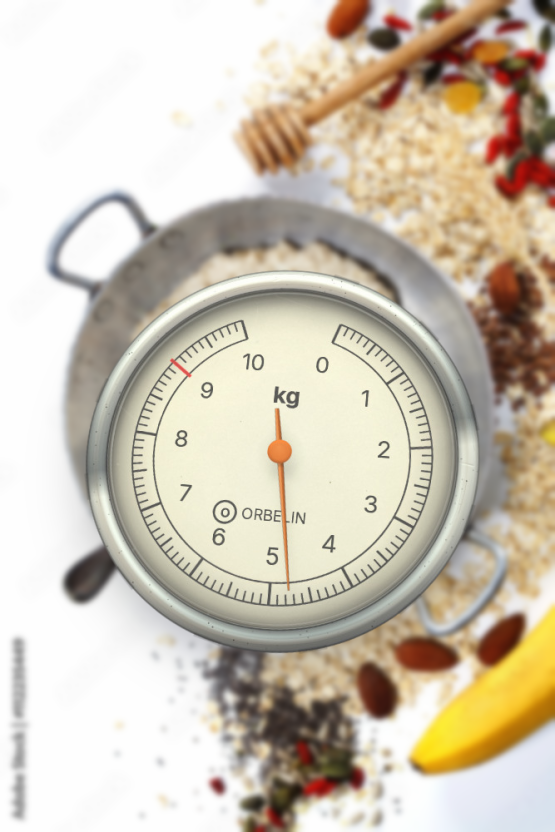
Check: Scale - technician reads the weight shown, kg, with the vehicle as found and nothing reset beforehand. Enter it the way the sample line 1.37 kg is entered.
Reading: 4.75 kg
